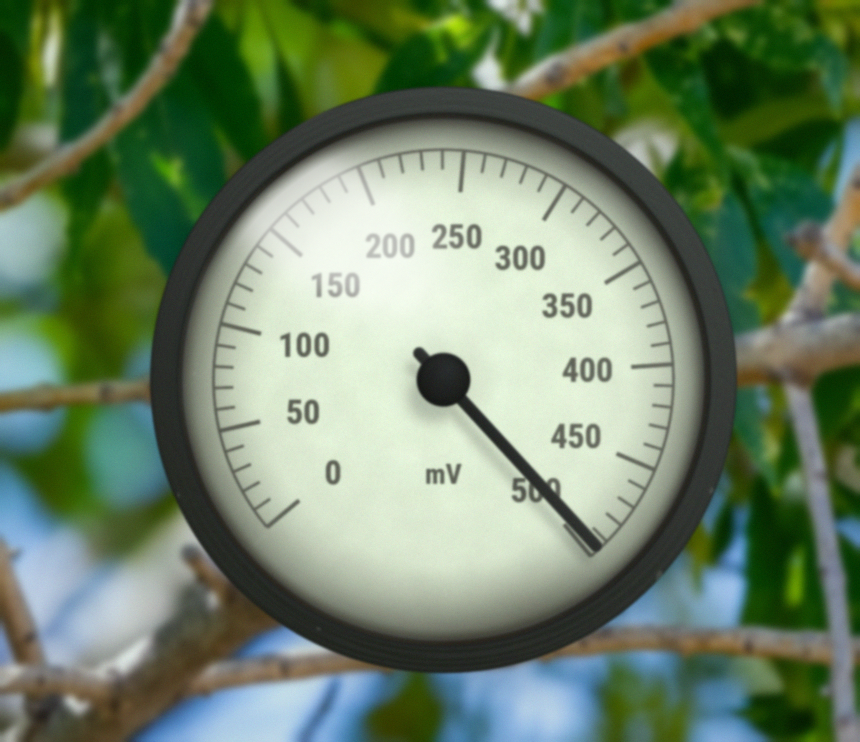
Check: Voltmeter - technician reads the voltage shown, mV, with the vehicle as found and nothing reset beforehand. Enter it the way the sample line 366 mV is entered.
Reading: 495 mV
